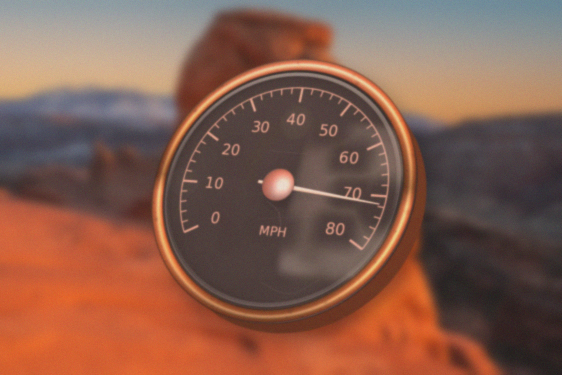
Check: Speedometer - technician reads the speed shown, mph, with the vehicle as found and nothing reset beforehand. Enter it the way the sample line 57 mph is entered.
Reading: 72 mph
